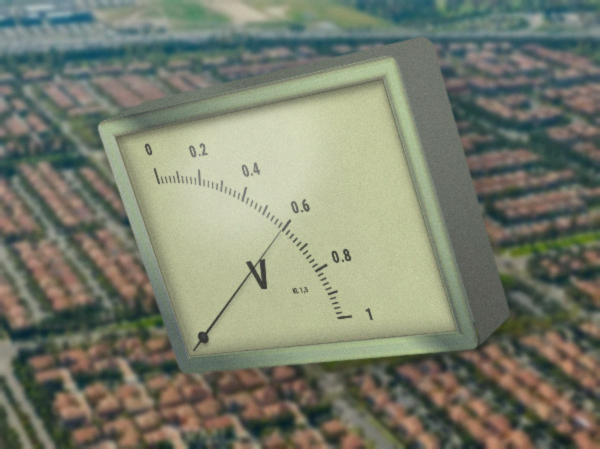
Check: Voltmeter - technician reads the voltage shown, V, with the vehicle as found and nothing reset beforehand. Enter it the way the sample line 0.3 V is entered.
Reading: 0.6 V
